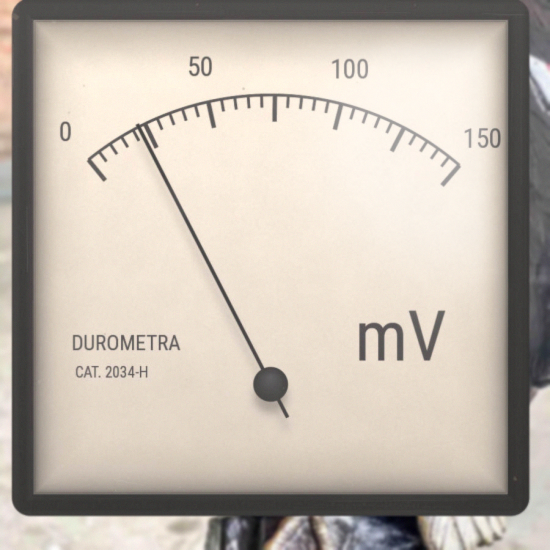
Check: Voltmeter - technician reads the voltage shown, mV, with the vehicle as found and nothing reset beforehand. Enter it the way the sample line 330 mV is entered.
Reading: 22.5 mV
